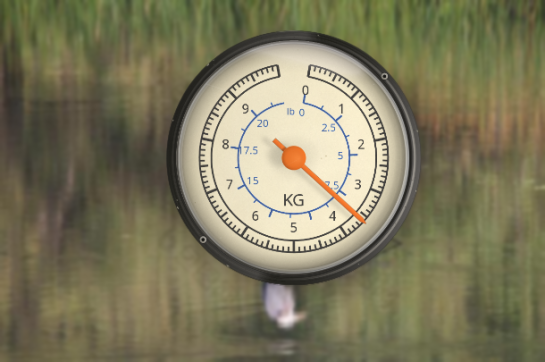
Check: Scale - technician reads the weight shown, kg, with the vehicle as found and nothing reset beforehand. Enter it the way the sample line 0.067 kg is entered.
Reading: 3.6 kg
